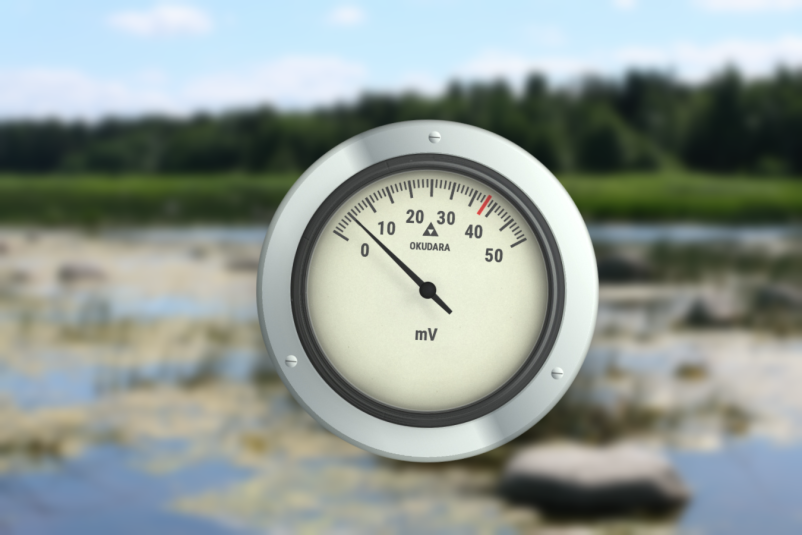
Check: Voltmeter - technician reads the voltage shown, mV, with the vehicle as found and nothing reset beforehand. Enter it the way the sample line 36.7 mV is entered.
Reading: 5 mV
